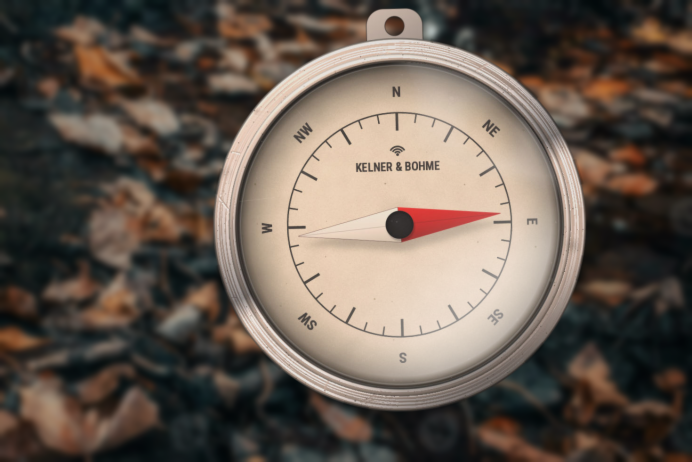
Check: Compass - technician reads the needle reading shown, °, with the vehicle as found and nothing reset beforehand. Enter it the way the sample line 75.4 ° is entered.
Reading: 85 °
